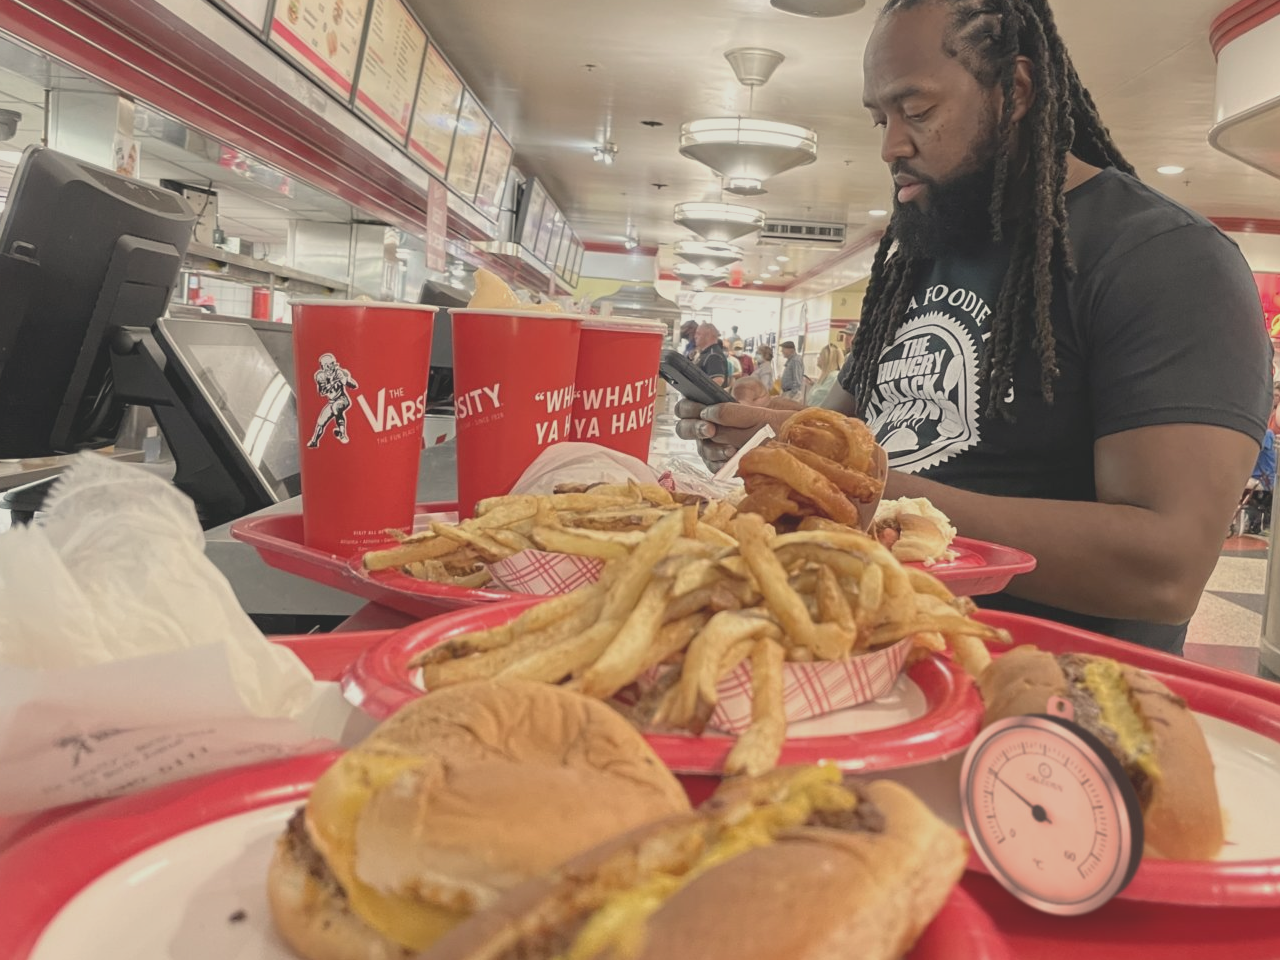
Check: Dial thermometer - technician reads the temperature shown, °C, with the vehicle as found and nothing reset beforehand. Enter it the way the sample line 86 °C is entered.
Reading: 15 °C
